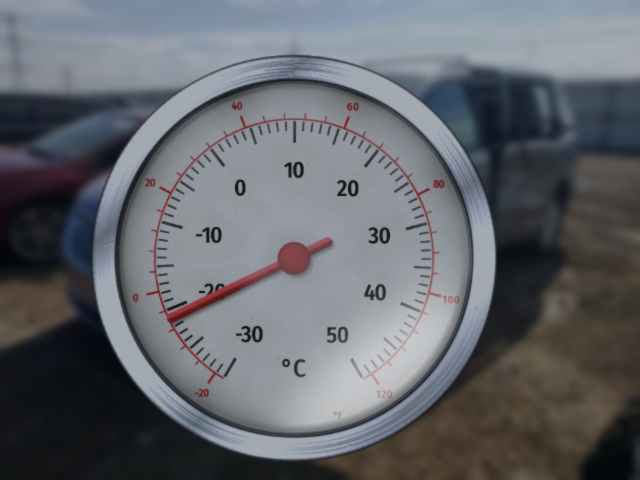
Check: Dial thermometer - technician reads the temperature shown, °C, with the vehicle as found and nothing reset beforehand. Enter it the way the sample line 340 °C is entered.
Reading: -21 °C
